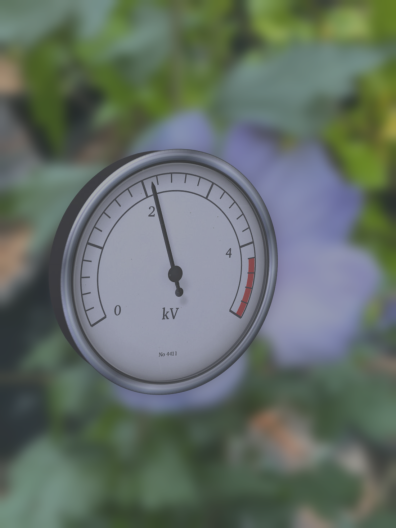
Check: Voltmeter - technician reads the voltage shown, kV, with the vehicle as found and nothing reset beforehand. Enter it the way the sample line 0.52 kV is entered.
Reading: 2.1 kV
